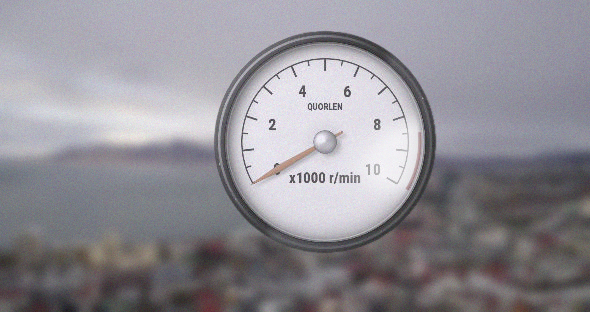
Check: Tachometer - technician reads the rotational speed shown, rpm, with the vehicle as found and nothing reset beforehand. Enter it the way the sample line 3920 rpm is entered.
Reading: 0 rpm
